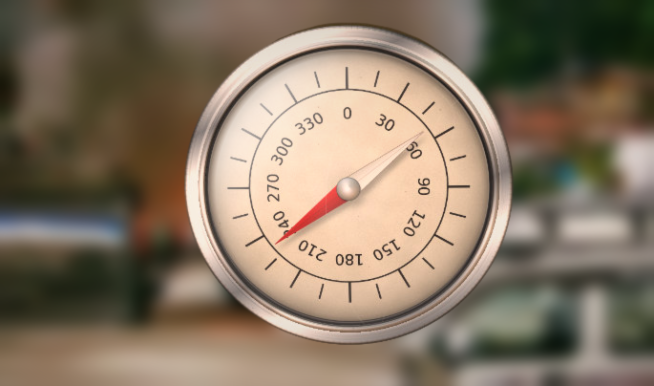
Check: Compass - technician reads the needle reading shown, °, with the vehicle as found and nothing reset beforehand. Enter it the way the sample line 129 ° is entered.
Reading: 232.5 °
